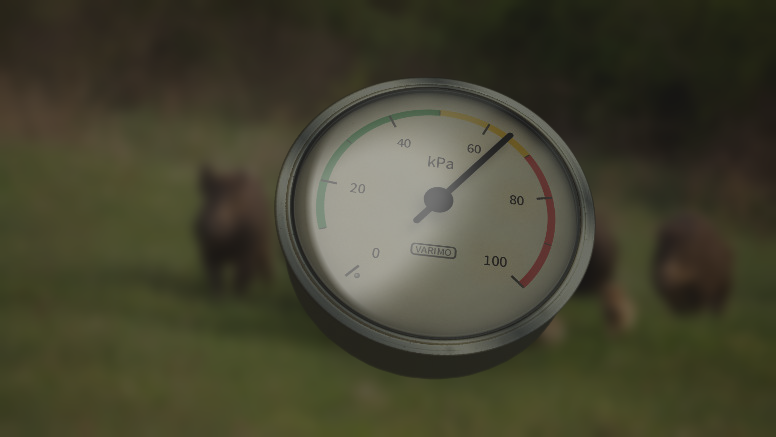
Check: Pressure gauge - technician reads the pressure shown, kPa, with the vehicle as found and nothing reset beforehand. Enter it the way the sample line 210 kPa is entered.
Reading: 65 kPa
